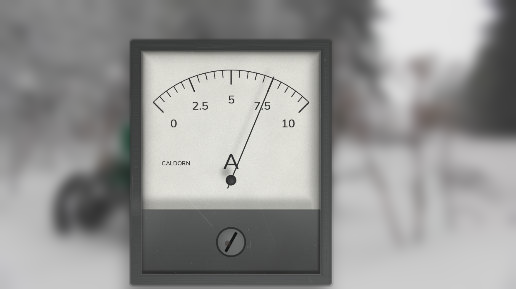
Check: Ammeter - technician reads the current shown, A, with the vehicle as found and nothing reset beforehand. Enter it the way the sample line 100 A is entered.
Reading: 7.5 A
